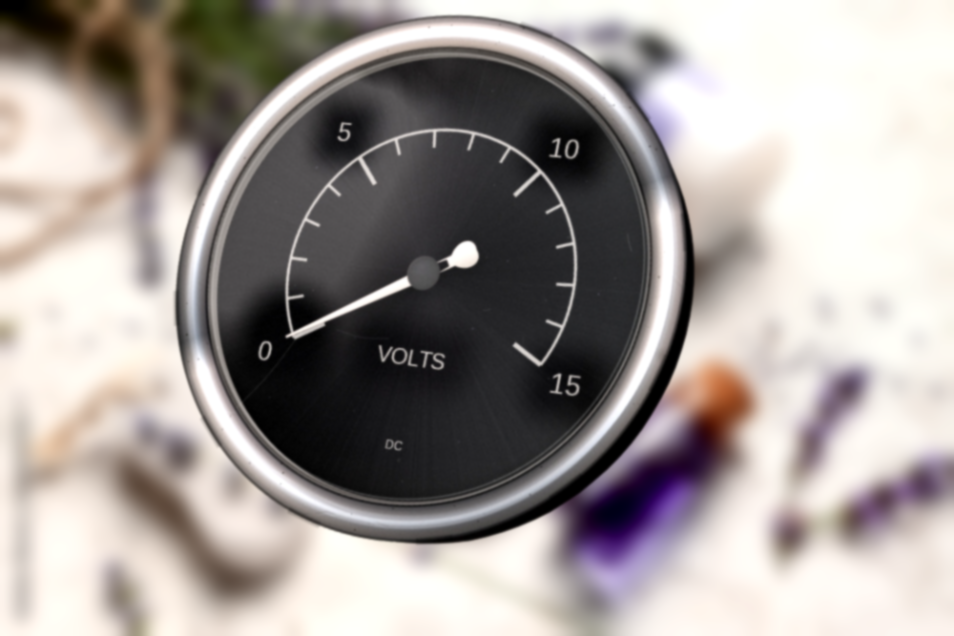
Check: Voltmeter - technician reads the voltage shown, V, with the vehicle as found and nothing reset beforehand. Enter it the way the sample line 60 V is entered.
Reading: 0 V
